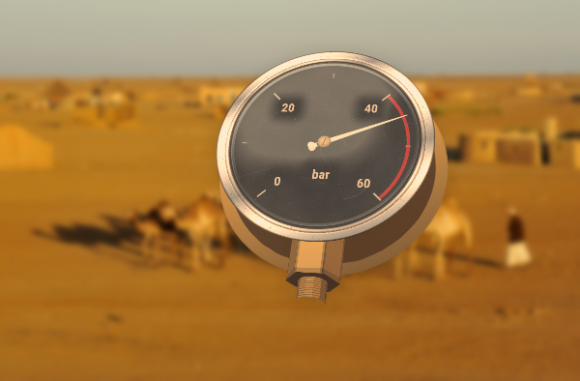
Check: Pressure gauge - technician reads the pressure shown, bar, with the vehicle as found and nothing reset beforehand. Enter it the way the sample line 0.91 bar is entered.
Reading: 45 bar
